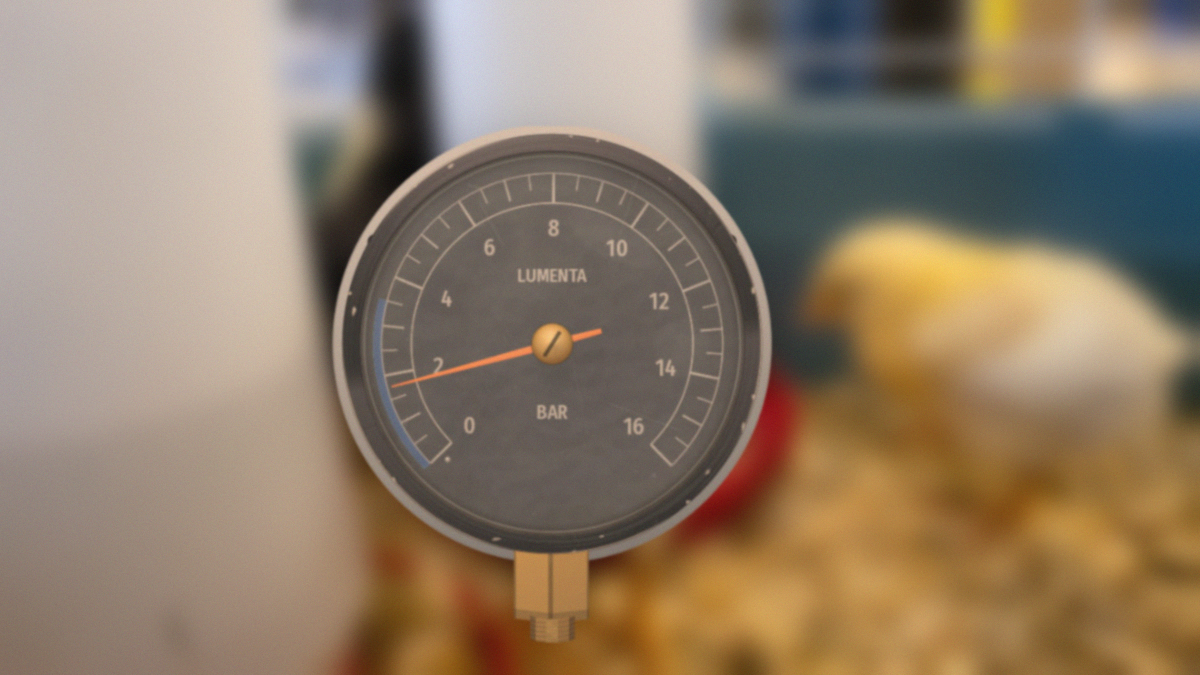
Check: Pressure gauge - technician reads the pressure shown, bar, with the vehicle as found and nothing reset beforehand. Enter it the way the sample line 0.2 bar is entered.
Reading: 1.75 bar
